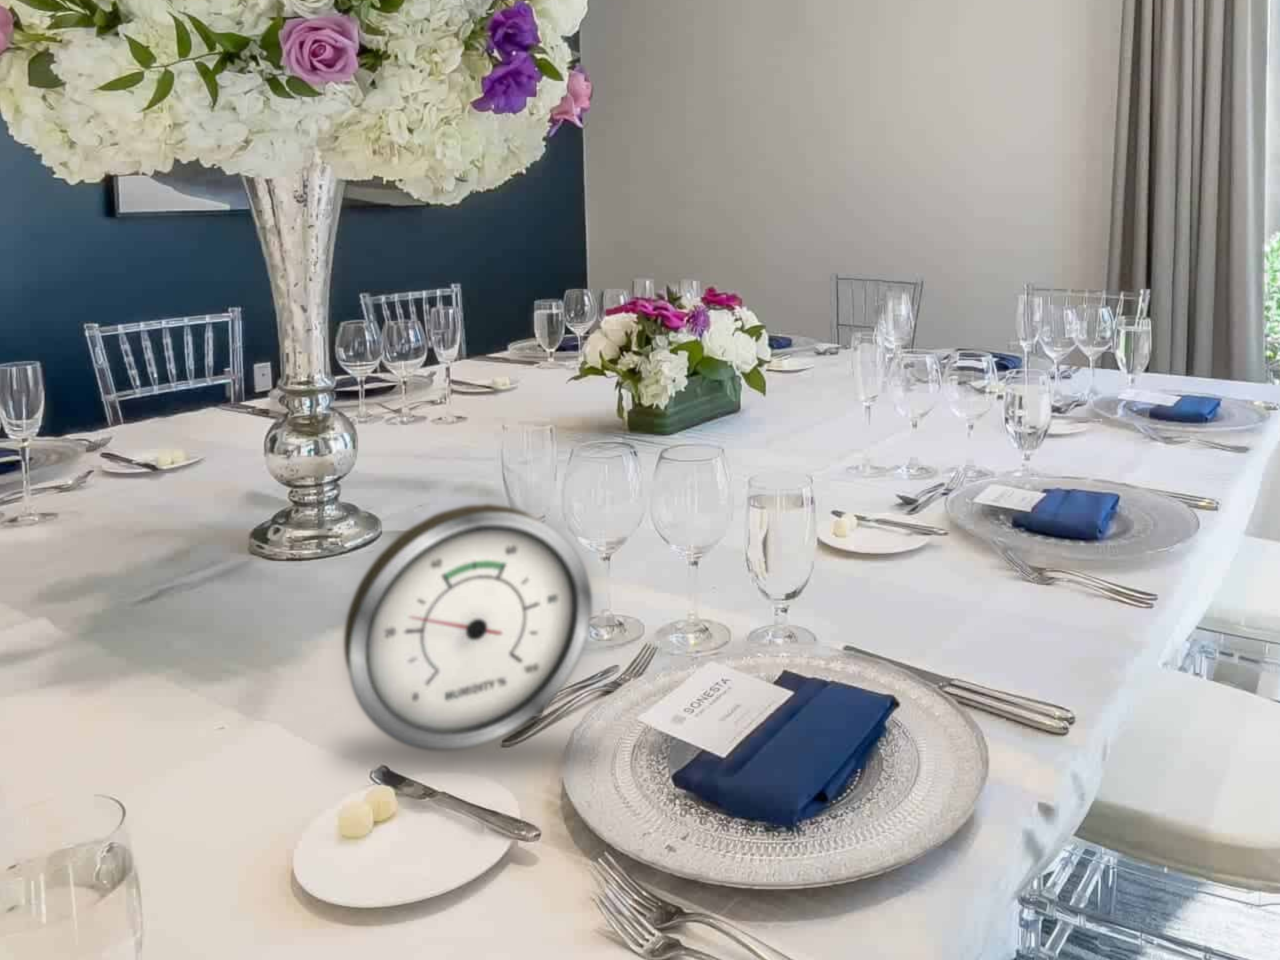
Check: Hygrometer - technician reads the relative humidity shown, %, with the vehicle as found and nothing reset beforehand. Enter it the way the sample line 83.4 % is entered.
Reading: 25 %
